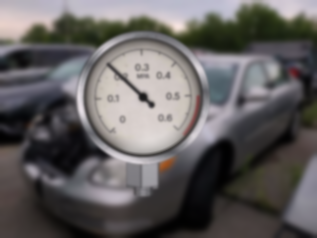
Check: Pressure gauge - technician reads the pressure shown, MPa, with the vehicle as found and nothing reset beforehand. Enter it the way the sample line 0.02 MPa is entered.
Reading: 0.2 MPa
